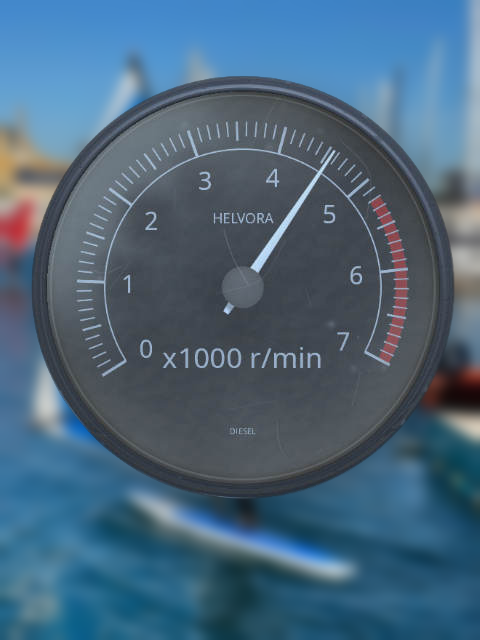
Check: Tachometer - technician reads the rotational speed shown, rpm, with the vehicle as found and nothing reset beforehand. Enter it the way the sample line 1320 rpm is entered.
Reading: 4550 rpm
